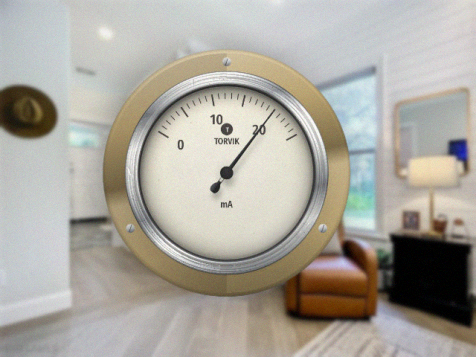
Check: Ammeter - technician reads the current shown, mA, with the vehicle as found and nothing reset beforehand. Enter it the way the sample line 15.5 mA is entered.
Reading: 20 mA
